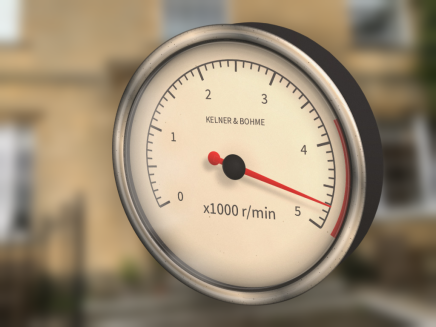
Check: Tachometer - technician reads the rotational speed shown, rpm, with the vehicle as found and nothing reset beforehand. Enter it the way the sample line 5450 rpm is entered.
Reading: 4700 rpm
